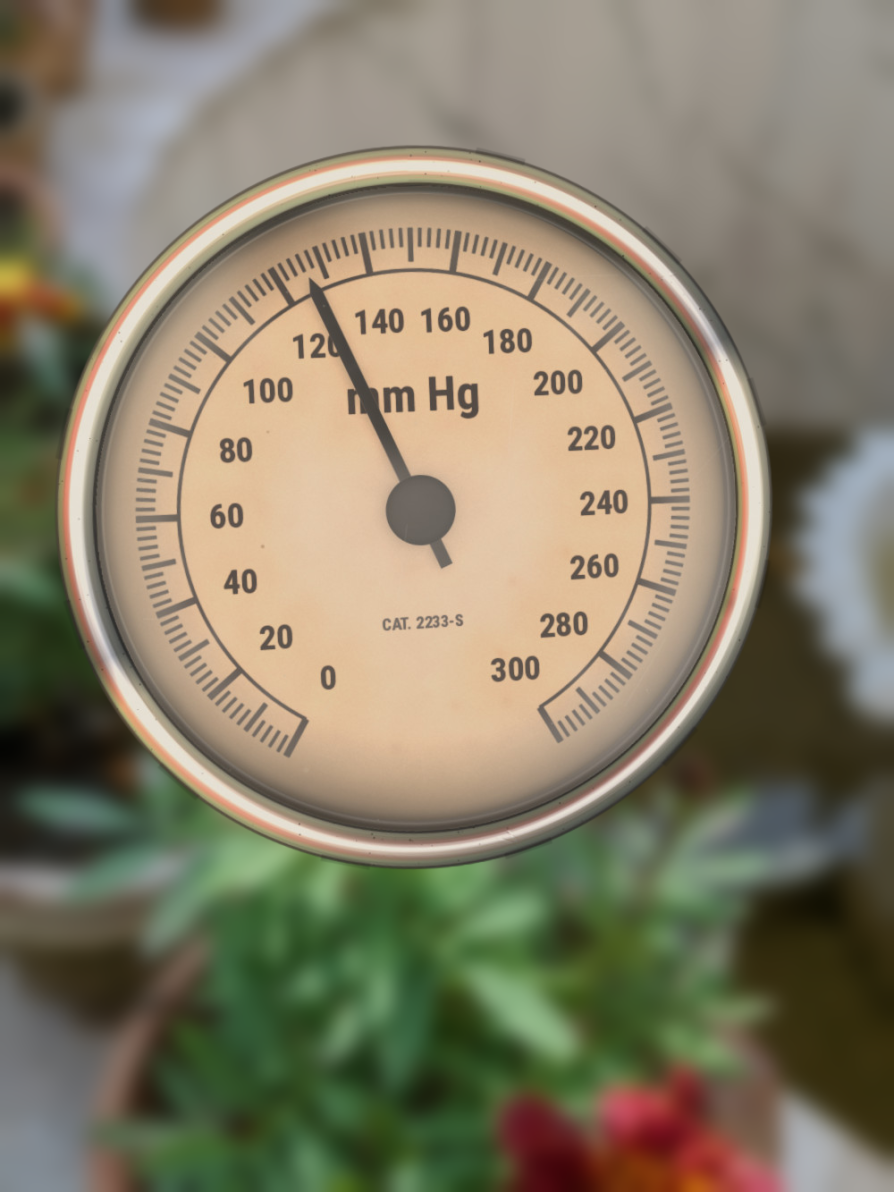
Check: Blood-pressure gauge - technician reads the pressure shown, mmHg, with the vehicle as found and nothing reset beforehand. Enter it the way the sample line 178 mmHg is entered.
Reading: 126 mmHg
